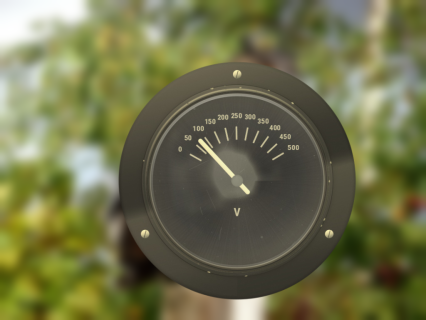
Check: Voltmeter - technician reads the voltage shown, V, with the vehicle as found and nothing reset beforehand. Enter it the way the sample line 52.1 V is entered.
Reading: 75 V
